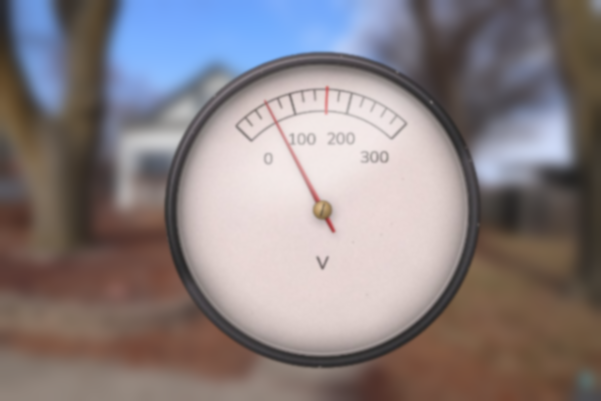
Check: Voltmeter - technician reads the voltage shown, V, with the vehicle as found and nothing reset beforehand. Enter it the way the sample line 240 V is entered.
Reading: 60 V
